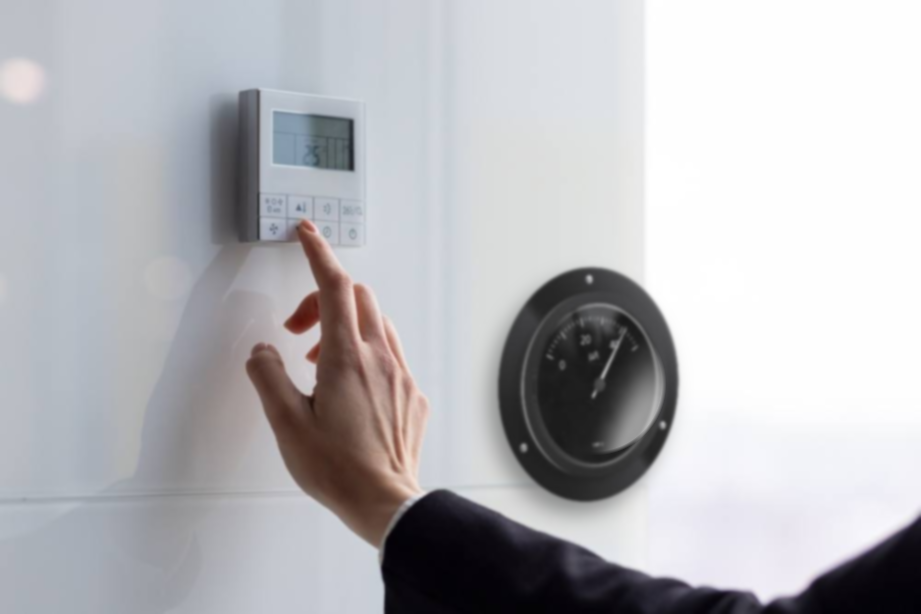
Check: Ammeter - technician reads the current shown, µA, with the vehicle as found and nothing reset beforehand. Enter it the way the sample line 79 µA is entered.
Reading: 40 µA
